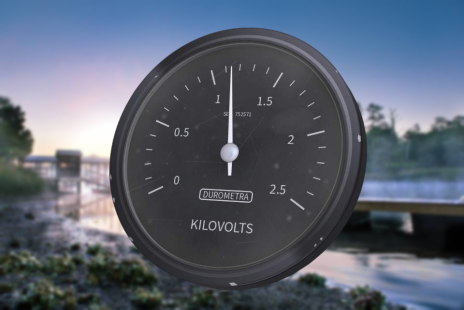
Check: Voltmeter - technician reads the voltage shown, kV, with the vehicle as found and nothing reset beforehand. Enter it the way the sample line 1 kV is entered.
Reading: 1.15 kV
